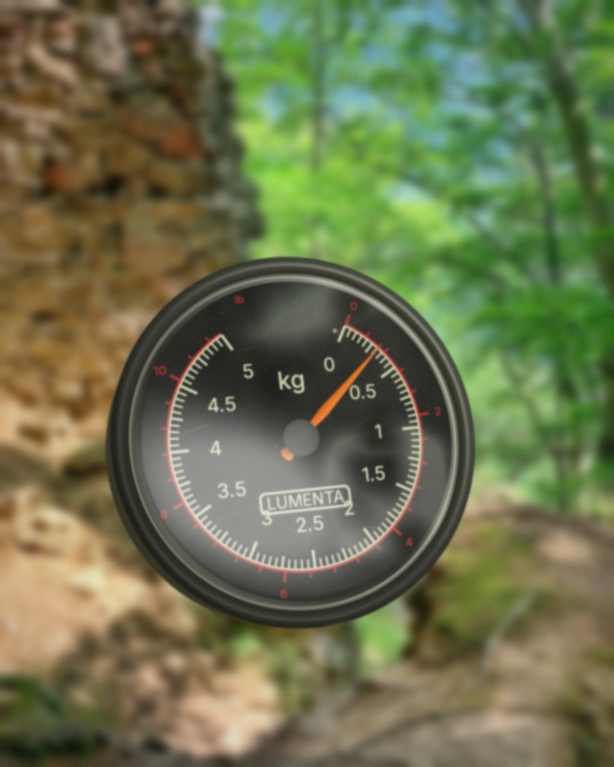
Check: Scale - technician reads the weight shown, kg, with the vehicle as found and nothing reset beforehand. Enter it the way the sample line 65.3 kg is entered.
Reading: 0.3 kg
